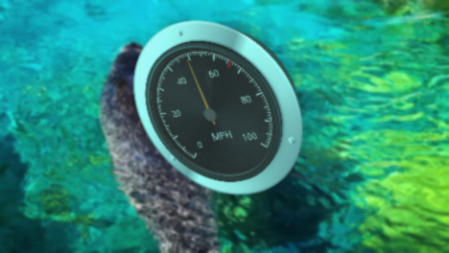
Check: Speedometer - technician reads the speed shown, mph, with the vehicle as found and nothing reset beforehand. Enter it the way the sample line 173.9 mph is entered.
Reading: 50 mph
